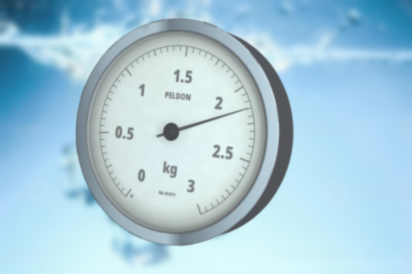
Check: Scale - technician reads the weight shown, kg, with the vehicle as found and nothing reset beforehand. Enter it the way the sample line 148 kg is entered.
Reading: 2.15 kg
